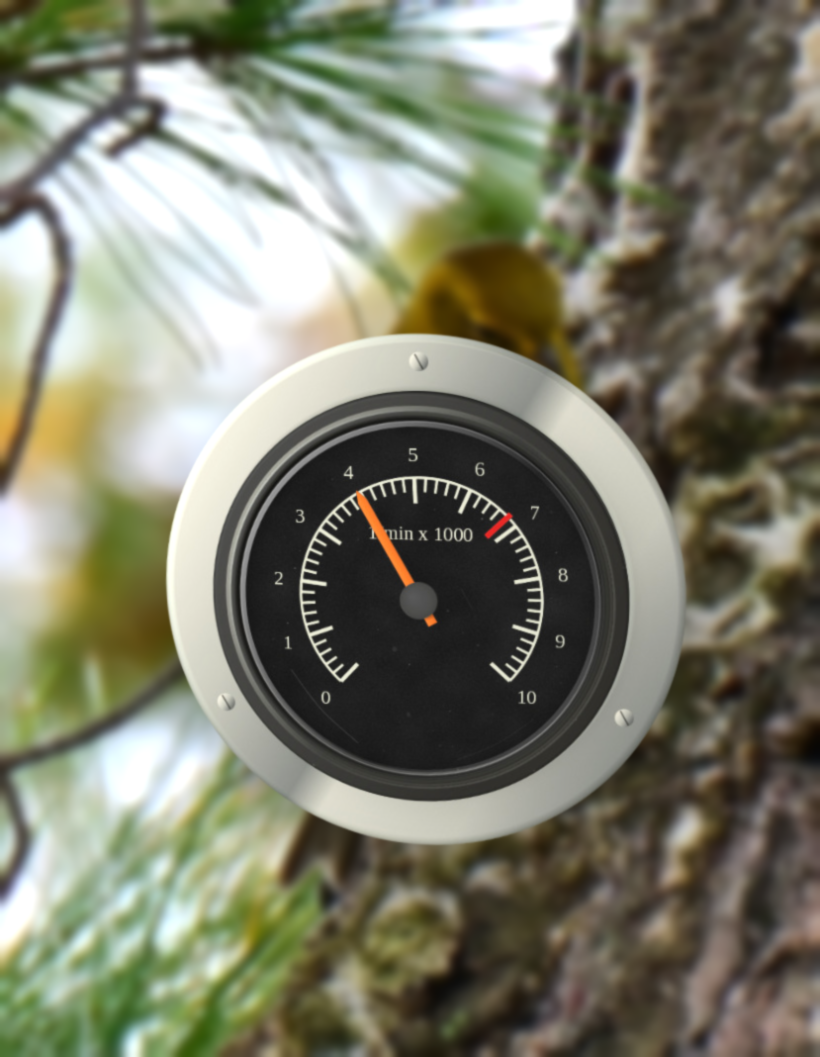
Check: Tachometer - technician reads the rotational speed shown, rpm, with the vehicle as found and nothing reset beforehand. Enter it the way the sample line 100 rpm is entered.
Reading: 4000 rpm
